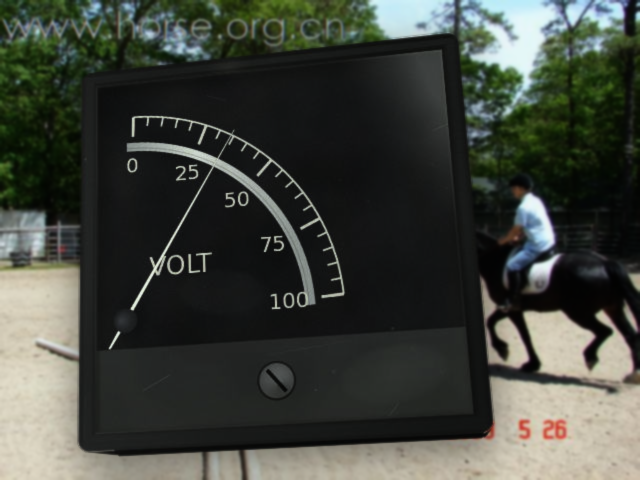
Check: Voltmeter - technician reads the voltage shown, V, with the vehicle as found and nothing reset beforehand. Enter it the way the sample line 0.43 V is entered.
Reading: 35 V
